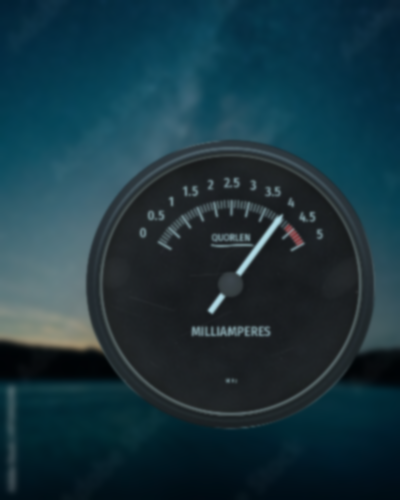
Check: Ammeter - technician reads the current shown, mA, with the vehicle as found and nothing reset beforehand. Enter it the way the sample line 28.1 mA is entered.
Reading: 4 mA
